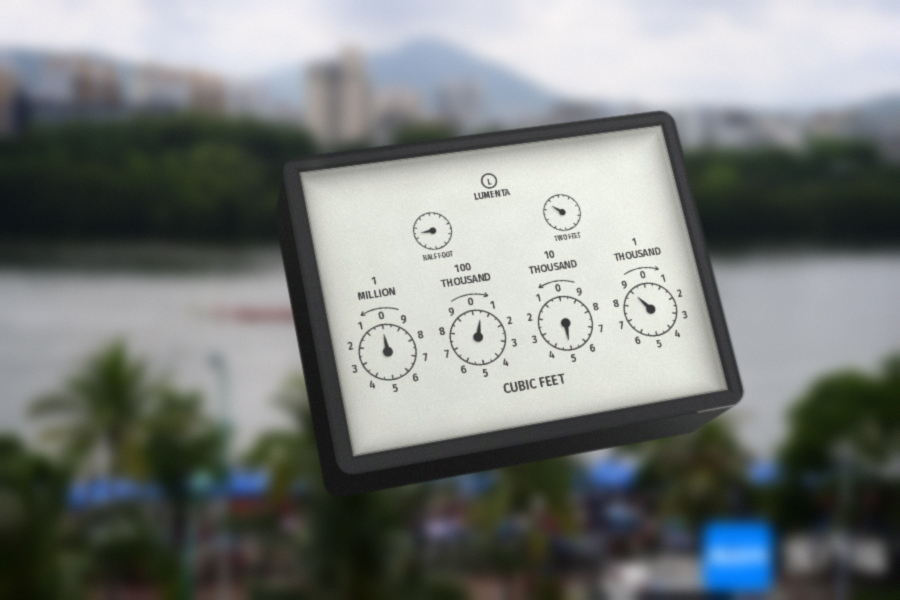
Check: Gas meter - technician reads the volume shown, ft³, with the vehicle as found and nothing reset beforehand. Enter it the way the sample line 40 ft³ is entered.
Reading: 4900 ft³
